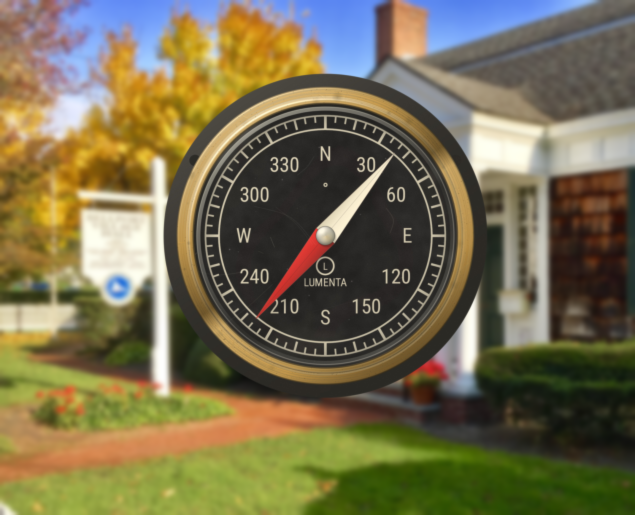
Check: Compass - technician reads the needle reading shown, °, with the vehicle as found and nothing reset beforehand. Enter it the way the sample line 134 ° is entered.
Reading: 220 °
